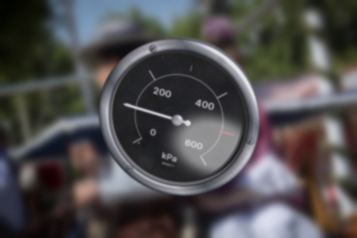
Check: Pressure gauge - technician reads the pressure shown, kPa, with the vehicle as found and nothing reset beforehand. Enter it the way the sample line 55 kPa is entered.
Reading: 100 kPa
